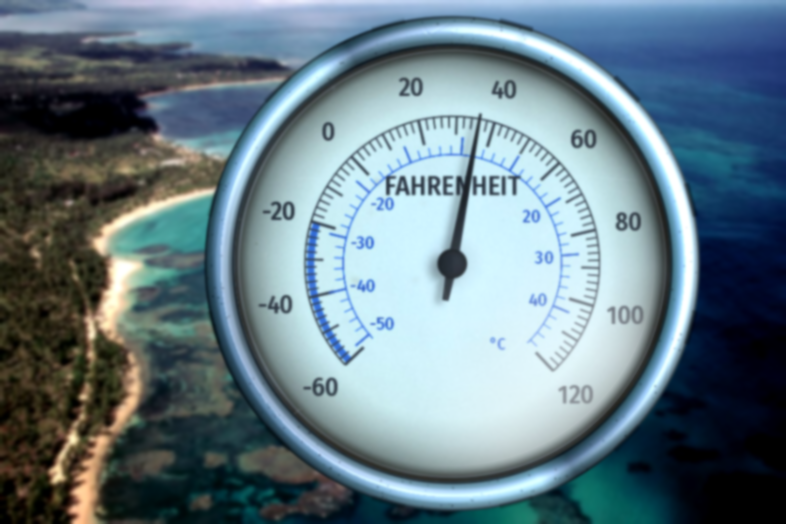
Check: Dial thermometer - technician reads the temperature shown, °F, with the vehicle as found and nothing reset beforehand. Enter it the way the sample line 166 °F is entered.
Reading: 36 °F
